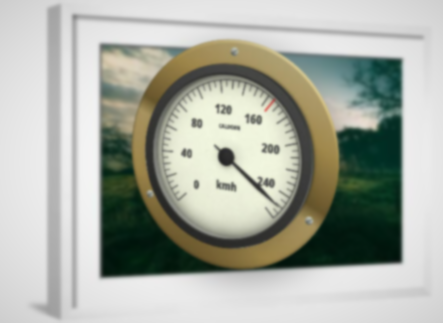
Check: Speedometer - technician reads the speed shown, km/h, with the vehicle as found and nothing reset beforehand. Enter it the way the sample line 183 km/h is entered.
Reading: 250 km/h
